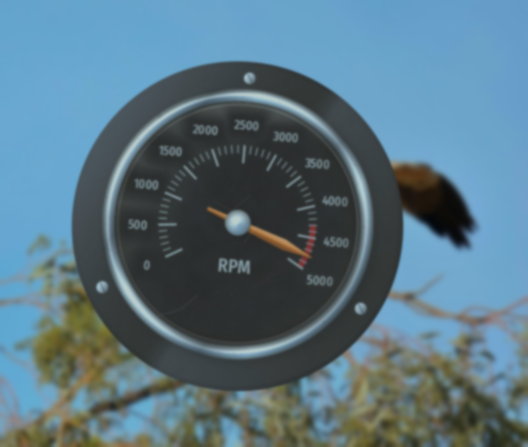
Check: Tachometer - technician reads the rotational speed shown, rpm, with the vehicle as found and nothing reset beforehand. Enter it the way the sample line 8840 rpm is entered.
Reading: 4800 rpm
